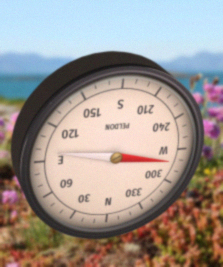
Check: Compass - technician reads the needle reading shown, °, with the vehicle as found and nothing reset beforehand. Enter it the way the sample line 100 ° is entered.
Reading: 280 °
